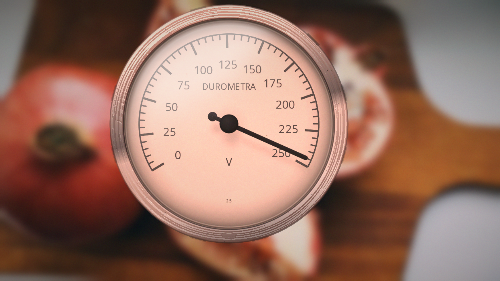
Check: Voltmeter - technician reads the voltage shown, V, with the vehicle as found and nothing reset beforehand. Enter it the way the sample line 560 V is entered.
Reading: 245 V
